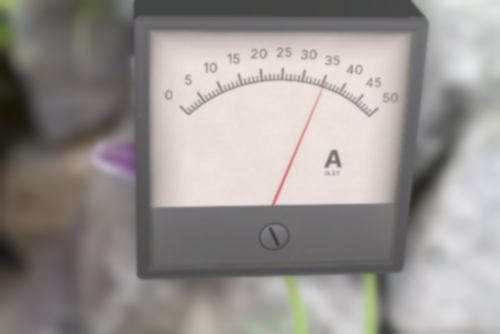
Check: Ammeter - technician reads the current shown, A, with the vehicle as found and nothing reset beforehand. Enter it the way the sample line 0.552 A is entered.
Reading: 35 A
